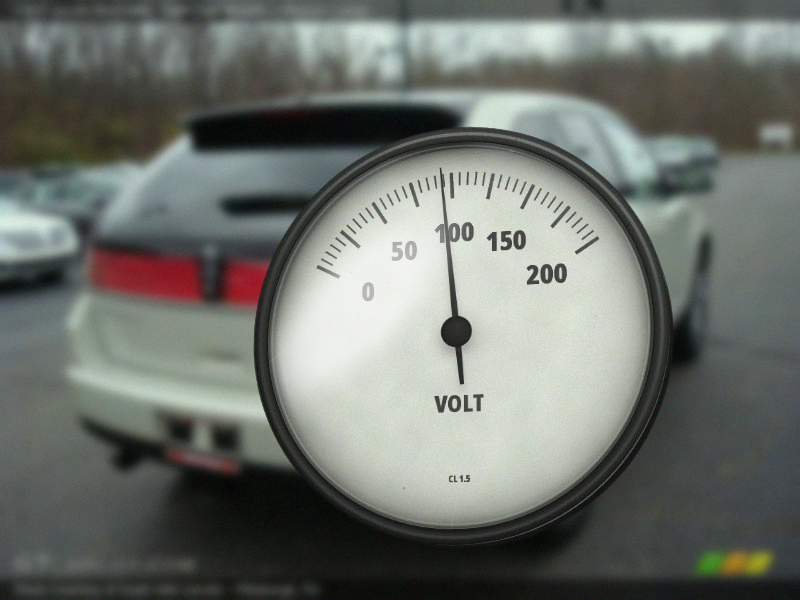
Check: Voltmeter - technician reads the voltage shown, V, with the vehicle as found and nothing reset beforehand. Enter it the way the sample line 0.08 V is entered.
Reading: 95 V
